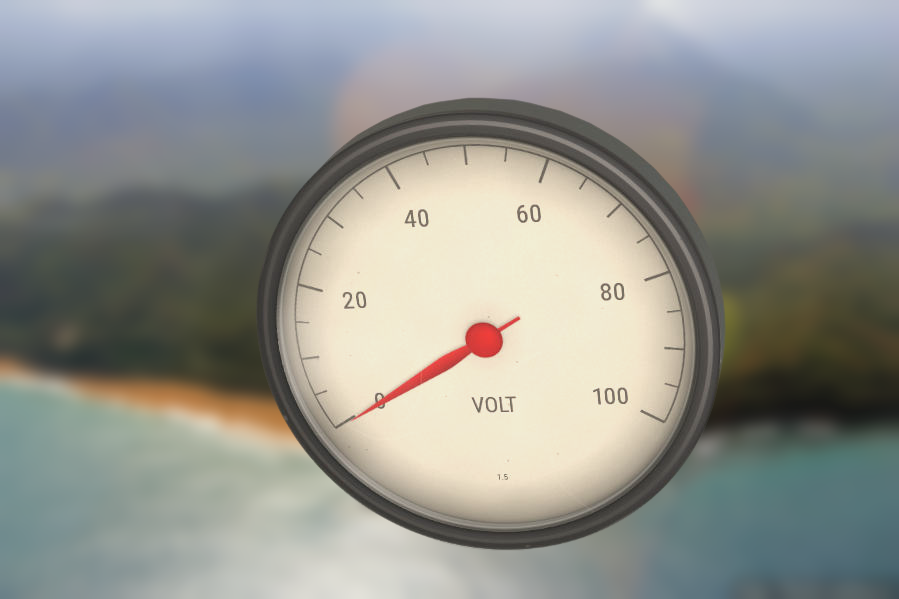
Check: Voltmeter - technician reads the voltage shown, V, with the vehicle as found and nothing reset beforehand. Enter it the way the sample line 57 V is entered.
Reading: 0 V
